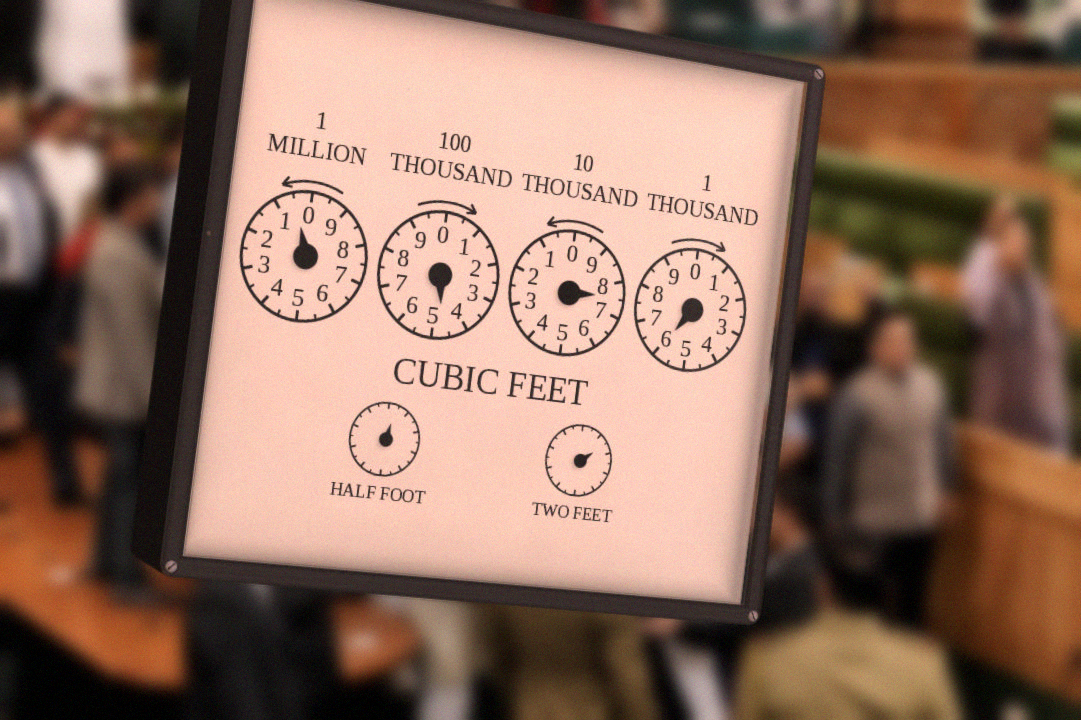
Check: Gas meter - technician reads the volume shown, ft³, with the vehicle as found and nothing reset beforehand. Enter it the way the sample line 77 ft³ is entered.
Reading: 47600 ft³
